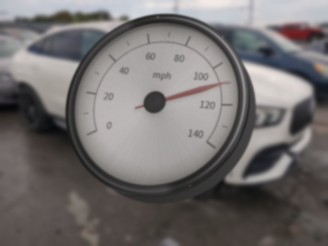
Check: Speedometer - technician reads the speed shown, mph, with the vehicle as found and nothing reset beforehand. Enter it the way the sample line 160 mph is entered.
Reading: 110 mph
